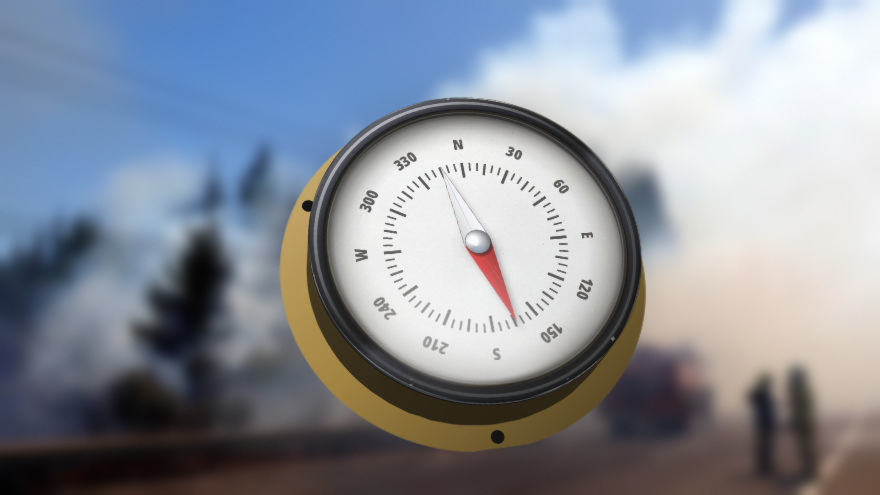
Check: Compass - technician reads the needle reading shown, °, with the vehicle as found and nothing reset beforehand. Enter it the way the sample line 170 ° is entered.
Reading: 165 °
